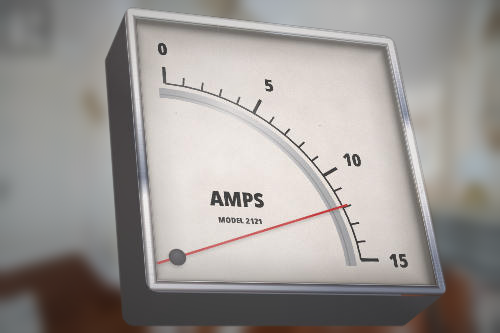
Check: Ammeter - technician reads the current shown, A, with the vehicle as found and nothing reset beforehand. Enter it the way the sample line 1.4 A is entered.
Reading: 12 A
